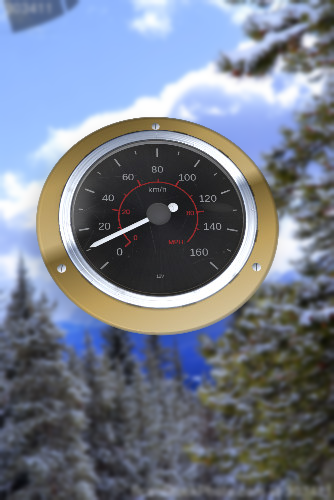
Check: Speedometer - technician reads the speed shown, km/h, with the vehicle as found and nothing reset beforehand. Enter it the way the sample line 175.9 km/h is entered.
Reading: 10 km/h
